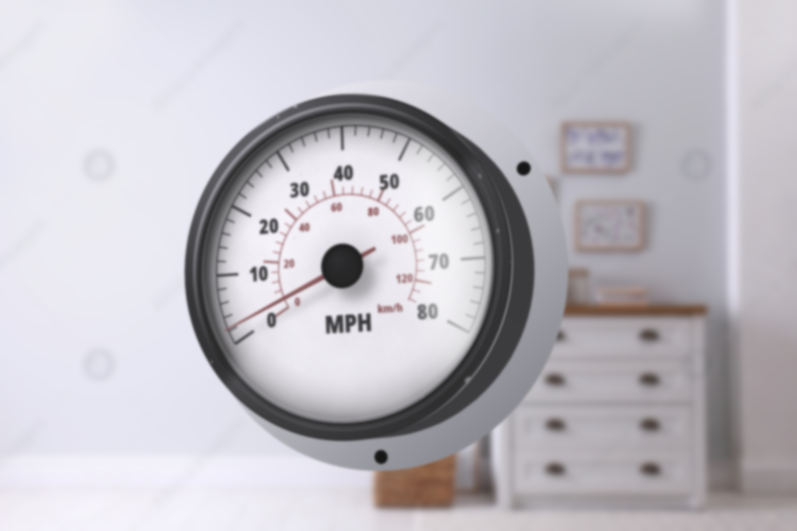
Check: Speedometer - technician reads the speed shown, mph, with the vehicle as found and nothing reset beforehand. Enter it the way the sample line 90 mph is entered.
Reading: 2 mph
